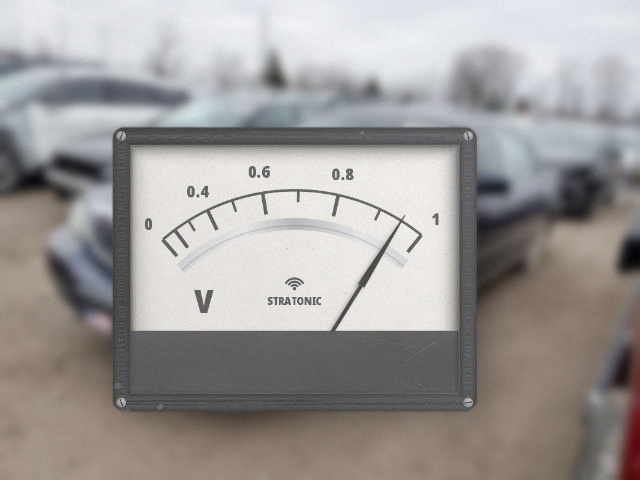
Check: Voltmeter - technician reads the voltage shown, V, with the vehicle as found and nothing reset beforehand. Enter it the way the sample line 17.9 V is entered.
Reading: 0.95 V
